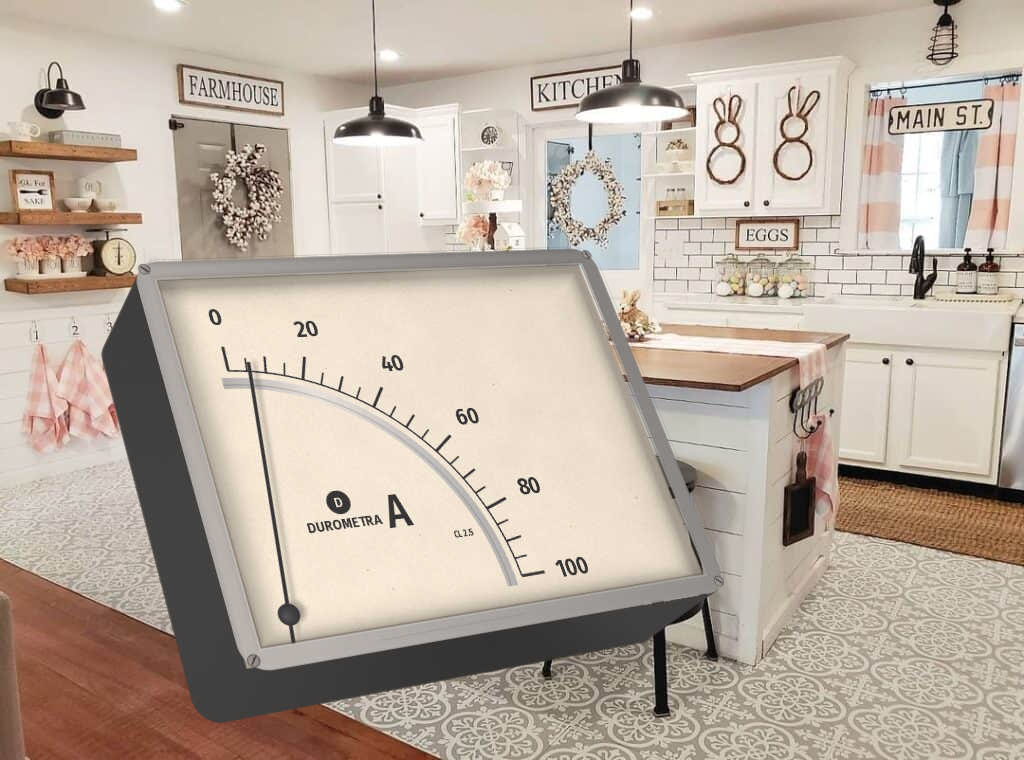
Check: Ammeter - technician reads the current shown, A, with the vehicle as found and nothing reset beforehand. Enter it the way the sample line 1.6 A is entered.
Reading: 5 A
